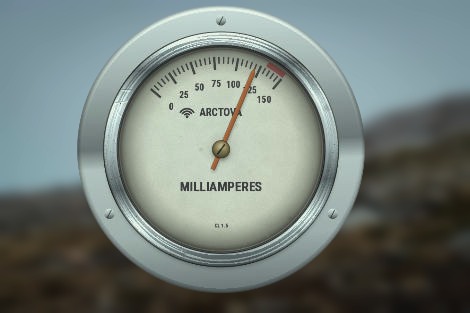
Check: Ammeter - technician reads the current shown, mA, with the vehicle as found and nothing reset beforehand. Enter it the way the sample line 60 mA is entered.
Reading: 120 mA
